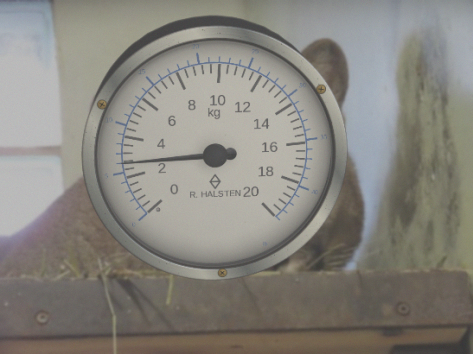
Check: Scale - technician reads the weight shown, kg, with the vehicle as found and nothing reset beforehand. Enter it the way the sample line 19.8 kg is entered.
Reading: 2.8 kg
